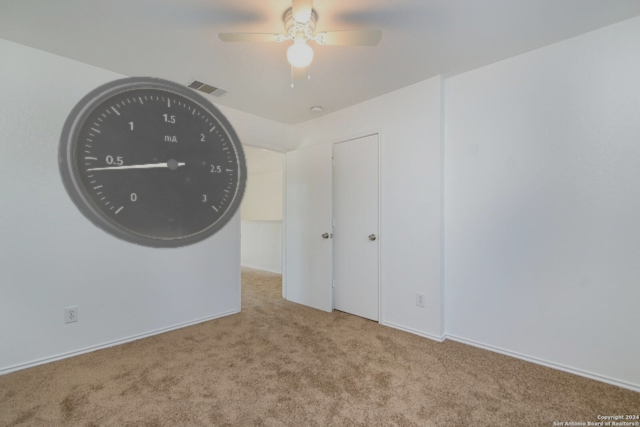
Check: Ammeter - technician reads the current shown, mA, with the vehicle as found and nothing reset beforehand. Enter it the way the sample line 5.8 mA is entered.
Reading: 0.4 mA
